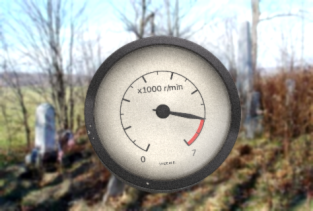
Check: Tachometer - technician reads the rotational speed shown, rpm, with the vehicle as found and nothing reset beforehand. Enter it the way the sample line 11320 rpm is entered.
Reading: 6000 rpm
